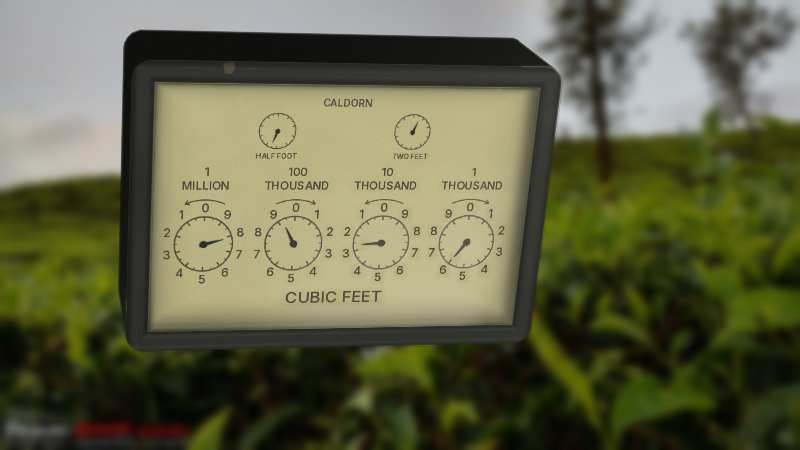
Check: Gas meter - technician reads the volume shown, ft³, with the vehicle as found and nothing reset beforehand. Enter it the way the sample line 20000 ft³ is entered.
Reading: 792600 ft³
